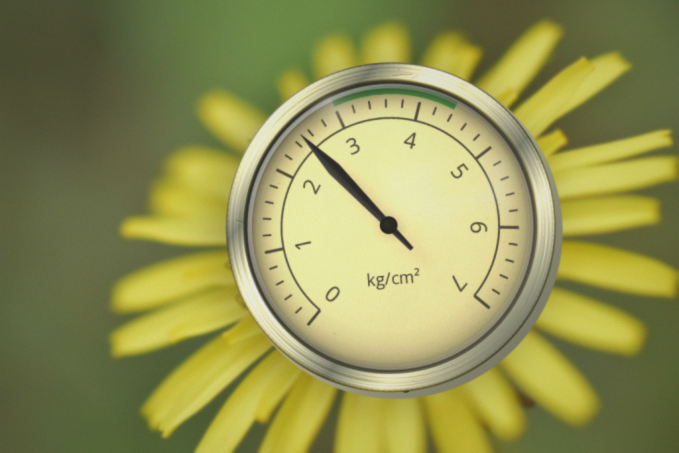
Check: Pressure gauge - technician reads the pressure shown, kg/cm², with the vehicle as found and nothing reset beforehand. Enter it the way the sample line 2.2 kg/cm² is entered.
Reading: 2.5 kg/cm²
